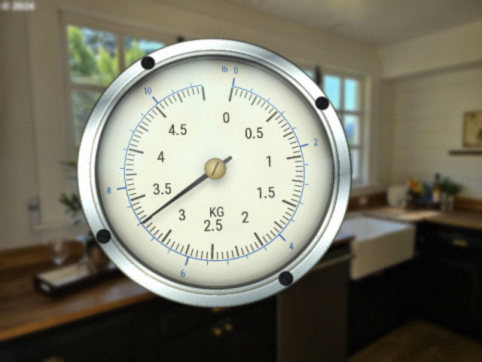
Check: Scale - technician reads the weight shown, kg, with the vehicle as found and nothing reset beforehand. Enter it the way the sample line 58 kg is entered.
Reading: 3.25 kg
